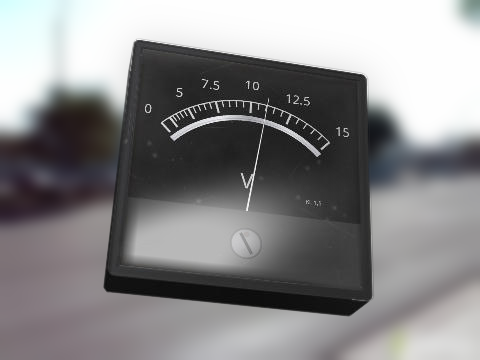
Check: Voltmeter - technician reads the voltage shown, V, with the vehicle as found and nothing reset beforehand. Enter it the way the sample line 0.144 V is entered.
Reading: 11 V
